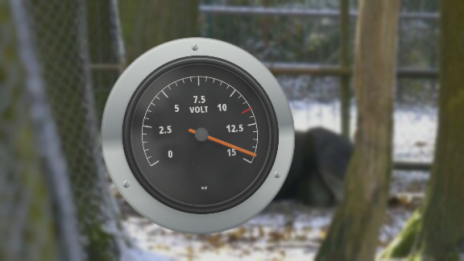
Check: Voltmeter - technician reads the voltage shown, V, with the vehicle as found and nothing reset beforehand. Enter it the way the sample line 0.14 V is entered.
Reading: 14.5 V
